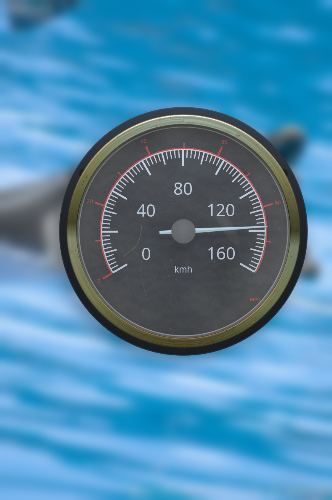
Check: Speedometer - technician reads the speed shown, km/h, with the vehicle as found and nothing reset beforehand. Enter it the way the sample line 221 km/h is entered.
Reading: 138 km/h
